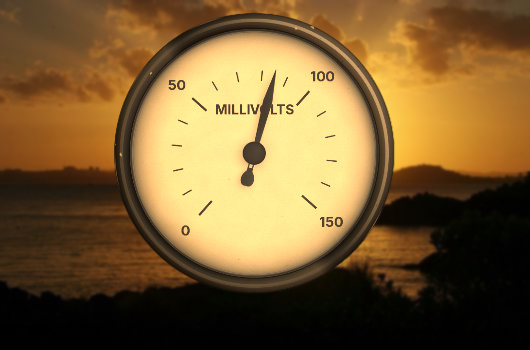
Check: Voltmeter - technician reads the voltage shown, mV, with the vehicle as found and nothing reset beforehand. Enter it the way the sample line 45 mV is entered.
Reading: 85 mV
